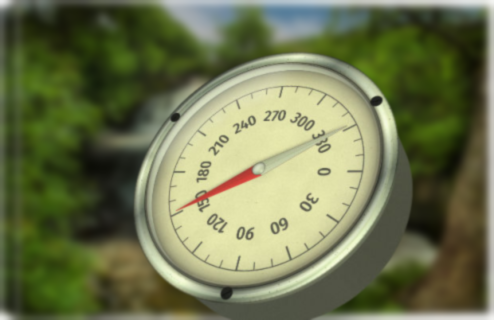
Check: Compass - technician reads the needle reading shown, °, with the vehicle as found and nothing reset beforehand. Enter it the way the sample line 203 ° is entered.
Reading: 150 °
